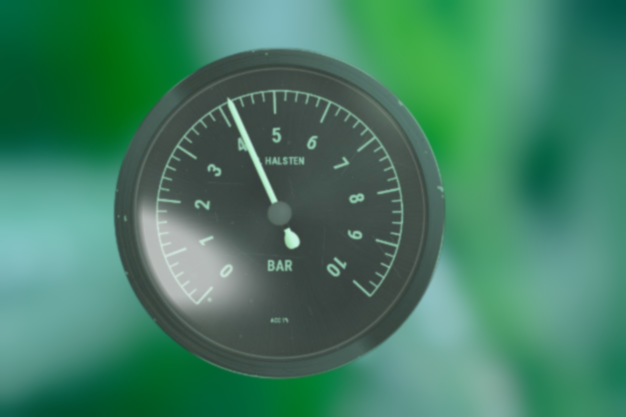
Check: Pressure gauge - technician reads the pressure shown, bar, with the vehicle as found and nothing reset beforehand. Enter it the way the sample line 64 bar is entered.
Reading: 4.2 bar
